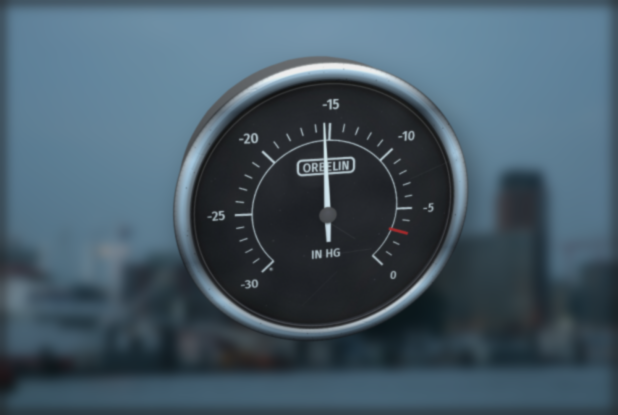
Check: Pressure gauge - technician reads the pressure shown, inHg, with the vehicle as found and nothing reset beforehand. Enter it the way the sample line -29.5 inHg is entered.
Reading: -15.5 inHg
